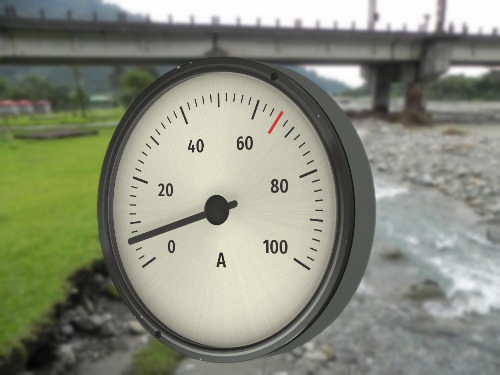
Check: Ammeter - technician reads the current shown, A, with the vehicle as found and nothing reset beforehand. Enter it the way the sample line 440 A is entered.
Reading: 6 A
